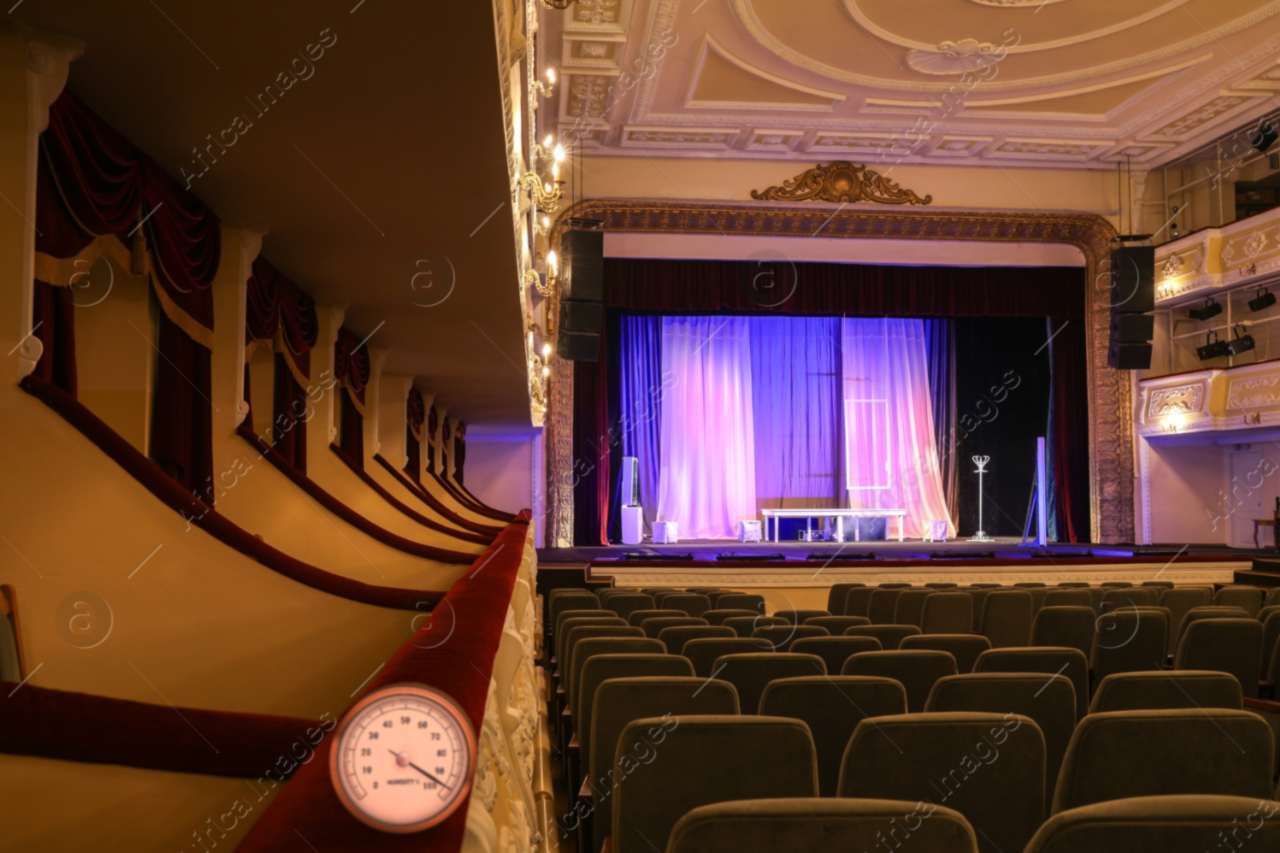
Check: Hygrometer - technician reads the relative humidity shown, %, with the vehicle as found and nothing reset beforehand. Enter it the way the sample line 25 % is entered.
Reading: 95 %
